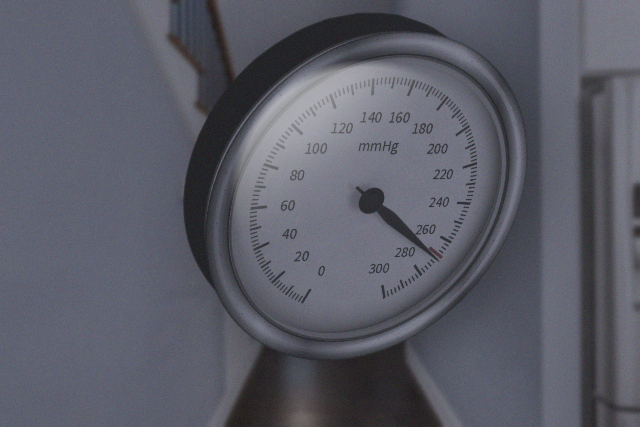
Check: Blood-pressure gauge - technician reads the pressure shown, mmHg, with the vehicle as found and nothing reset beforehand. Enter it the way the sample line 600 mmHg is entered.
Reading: 270 mmHg
